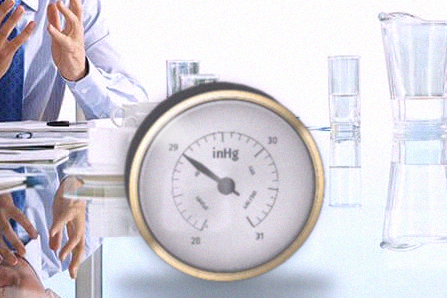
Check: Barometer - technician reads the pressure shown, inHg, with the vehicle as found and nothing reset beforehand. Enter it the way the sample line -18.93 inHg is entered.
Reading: 29 inHg
